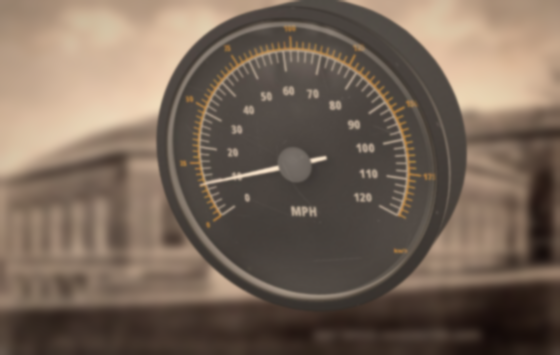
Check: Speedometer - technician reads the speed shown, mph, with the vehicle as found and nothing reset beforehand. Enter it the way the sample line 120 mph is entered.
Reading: 10 mph
